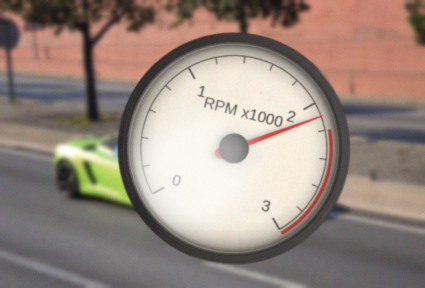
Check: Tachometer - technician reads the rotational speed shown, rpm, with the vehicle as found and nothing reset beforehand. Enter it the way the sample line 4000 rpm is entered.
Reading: 2100 rpm
